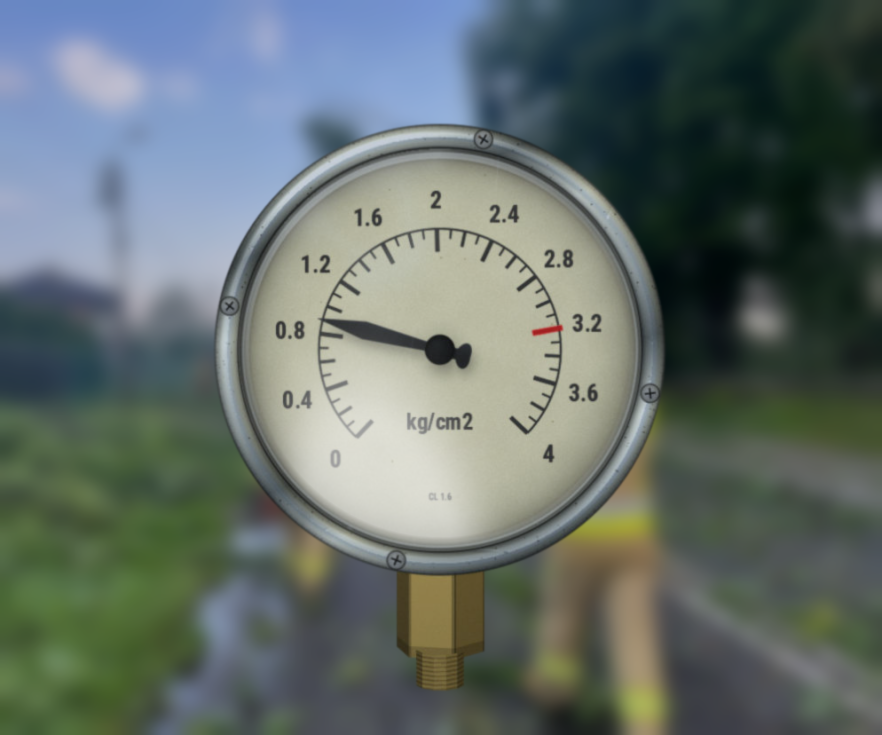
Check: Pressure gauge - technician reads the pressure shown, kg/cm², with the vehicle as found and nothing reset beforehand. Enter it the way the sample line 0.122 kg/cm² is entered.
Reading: 0.9 kg/cm²
